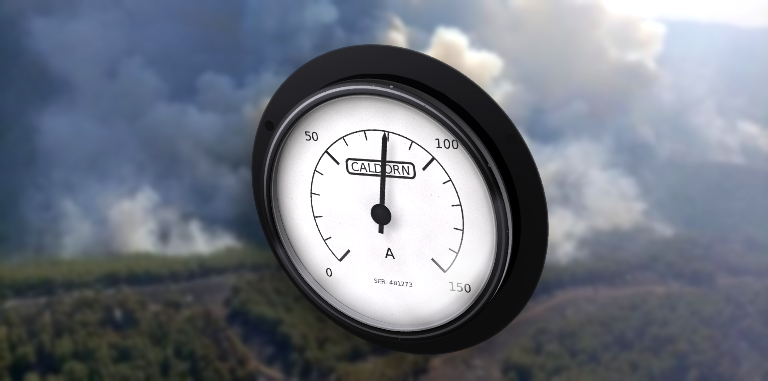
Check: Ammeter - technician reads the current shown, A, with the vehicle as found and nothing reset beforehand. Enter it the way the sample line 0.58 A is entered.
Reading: 80 A
